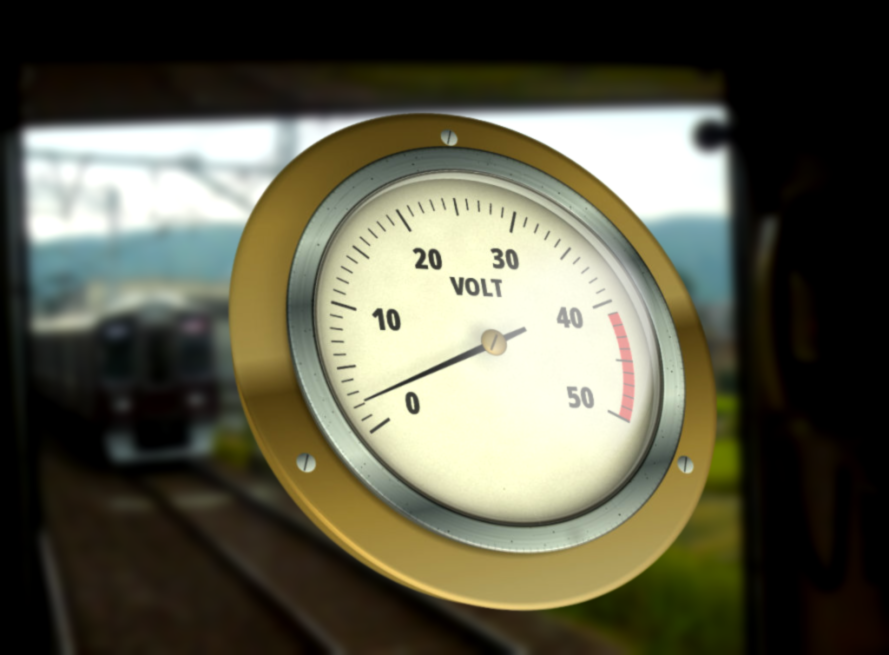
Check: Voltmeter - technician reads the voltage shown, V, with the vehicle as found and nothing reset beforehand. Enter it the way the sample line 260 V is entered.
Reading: 2 V
